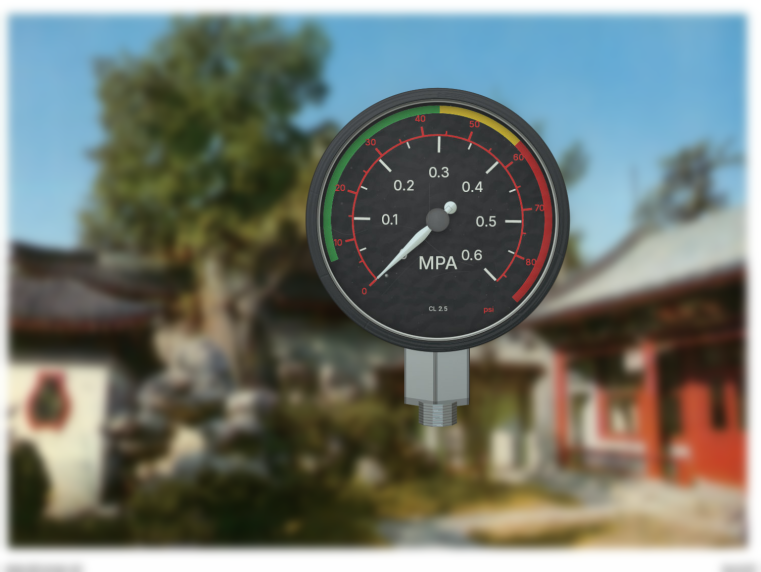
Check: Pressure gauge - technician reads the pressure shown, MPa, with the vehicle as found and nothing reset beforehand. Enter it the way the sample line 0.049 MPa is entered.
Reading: 0 MPa
